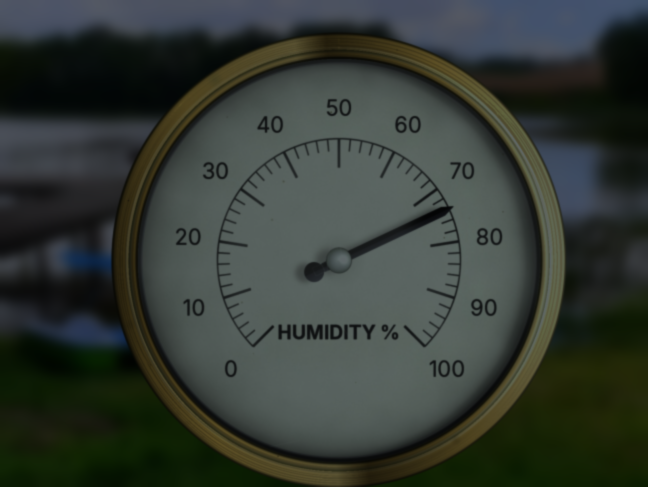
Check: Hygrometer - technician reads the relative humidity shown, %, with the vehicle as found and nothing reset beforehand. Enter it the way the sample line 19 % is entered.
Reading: 74 %
